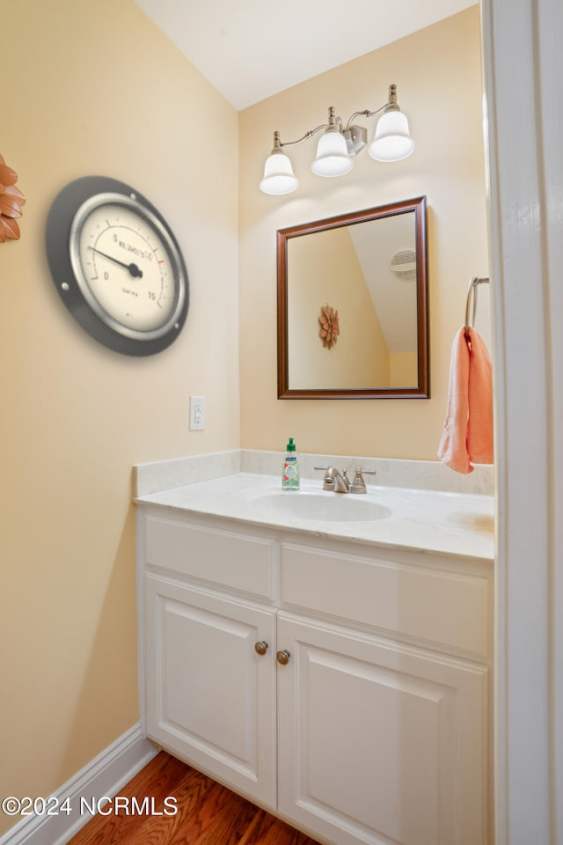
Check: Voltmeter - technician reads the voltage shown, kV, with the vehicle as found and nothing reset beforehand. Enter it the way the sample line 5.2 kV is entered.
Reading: 2 kV
